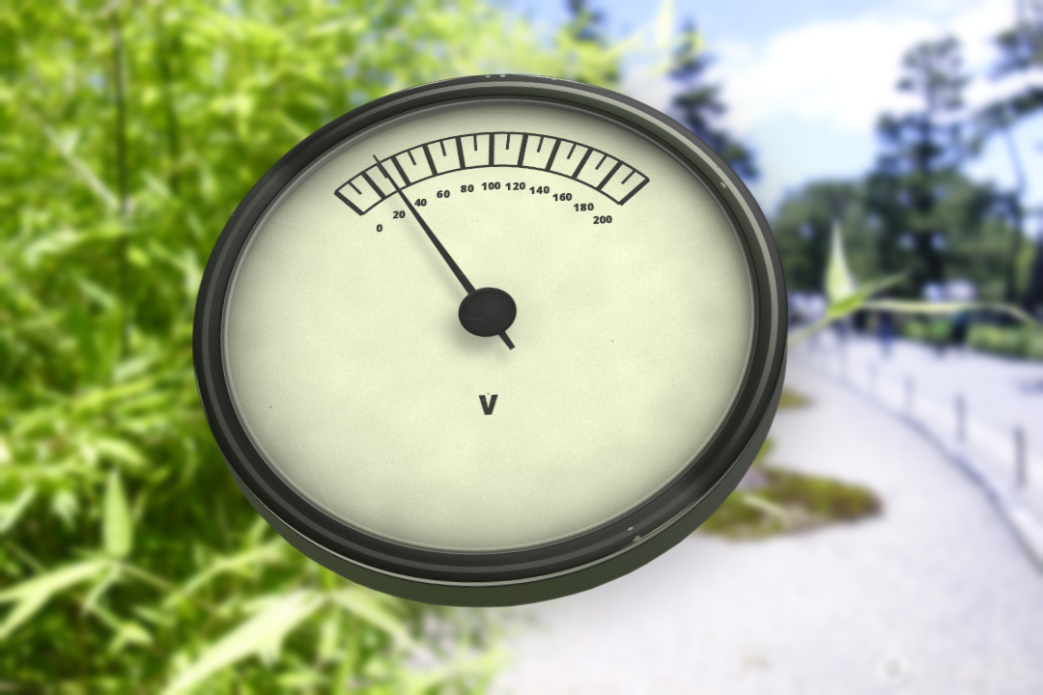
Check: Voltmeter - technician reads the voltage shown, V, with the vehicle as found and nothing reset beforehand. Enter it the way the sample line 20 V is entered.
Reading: 30 V
